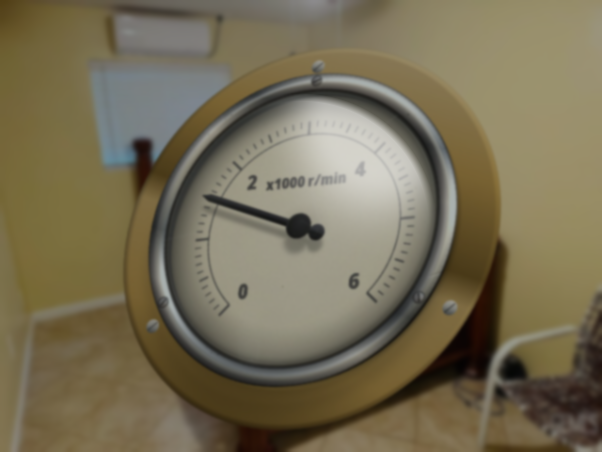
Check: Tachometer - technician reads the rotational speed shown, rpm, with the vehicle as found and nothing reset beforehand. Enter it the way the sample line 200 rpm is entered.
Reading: 1500 rpm
